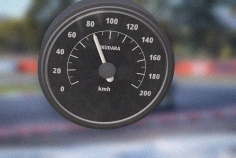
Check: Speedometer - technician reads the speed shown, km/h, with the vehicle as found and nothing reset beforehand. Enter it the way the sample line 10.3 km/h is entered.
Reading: 80 km/h
